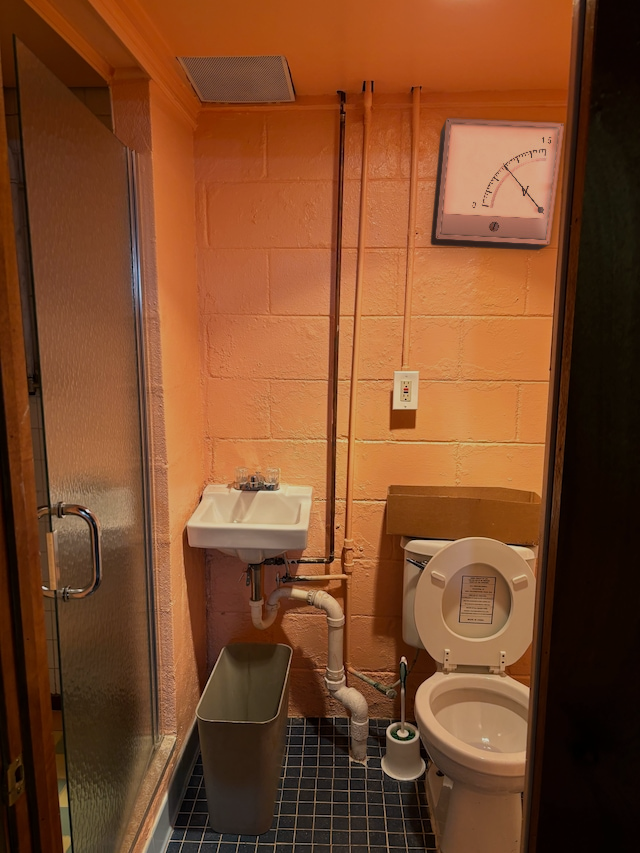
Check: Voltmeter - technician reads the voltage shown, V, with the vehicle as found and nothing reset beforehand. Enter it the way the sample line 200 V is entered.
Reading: 0.75 V
